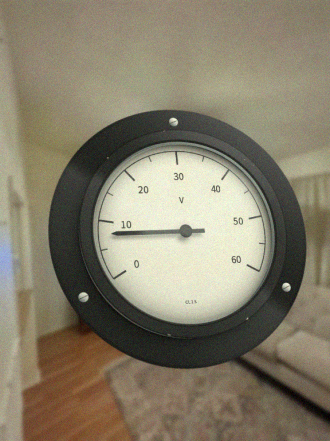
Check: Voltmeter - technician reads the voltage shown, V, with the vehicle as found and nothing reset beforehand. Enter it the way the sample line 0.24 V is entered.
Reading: 7.5 V
